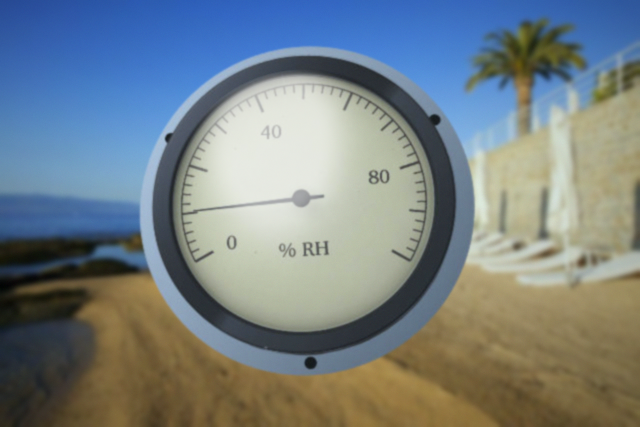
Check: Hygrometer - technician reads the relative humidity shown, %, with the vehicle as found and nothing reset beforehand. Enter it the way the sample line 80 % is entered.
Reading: 10 %
